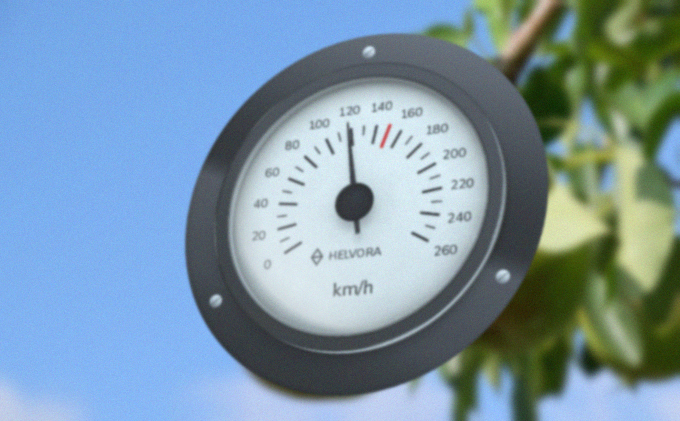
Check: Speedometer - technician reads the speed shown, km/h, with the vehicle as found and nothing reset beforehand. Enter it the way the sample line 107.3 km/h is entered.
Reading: 120 km/h
